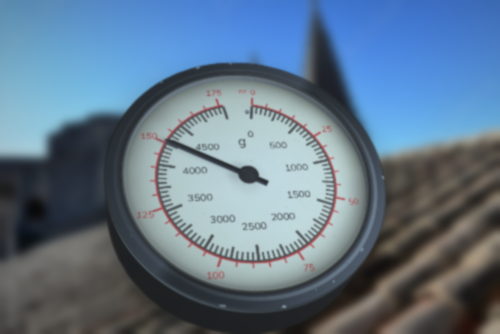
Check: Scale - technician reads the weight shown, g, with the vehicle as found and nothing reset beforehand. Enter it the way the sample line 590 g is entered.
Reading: 4250 g
